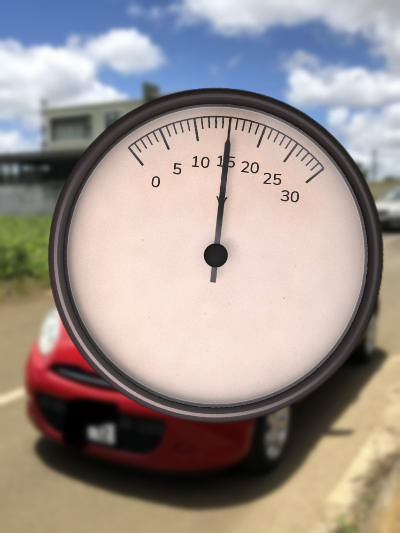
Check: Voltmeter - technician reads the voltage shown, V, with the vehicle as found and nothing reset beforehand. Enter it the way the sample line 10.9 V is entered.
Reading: 15 V
